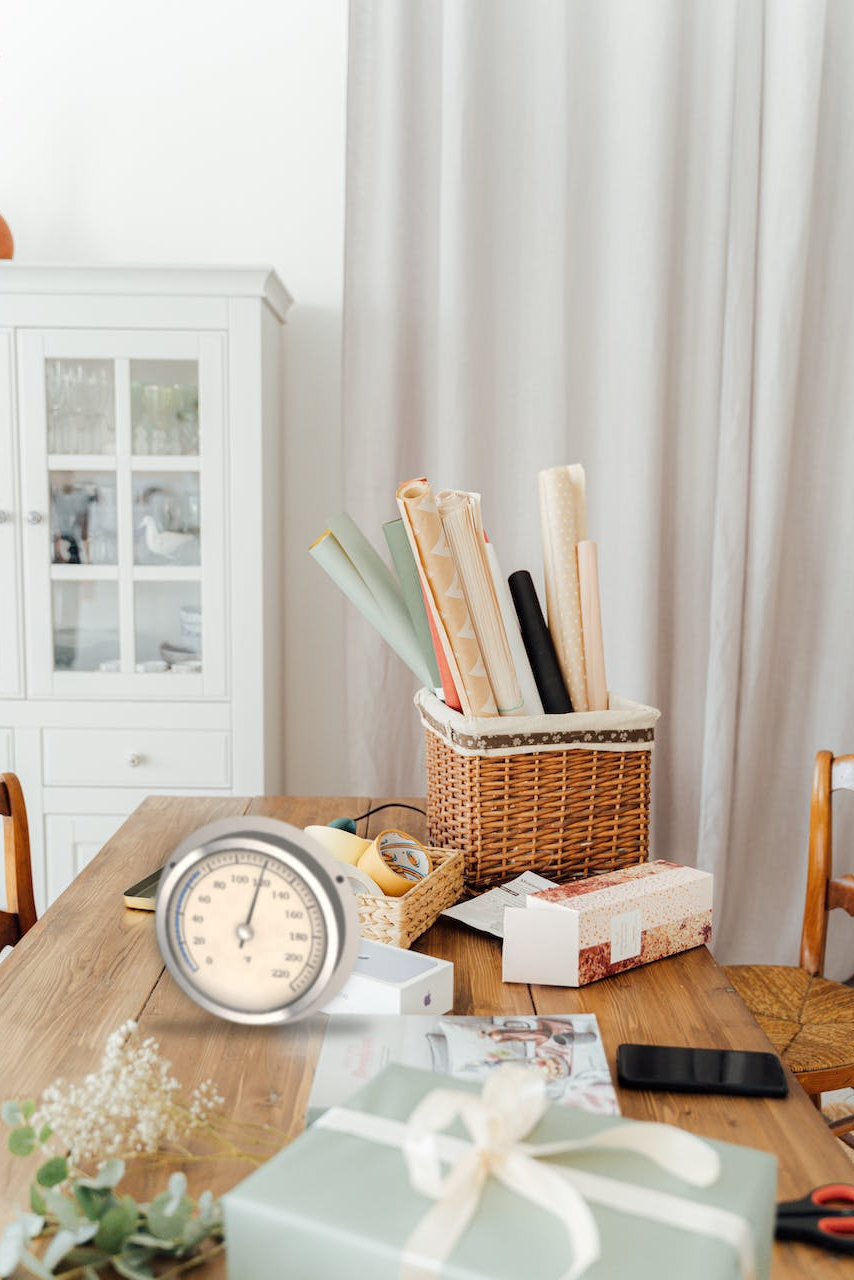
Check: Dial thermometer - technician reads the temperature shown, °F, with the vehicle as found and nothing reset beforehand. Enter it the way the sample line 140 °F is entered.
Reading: 120 °F
